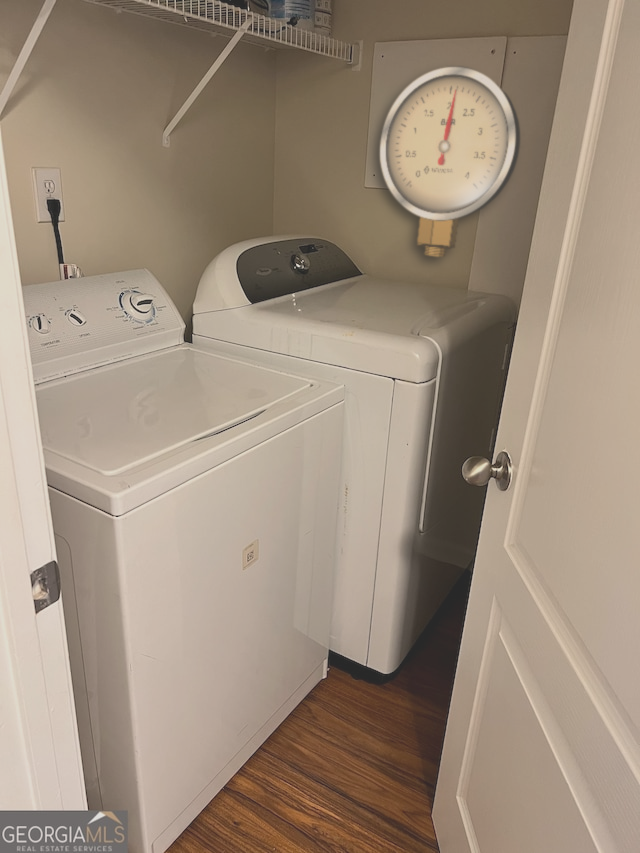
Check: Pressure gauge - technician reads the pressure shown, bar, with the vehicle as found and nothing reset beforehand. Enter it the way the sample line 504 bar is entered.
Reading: 2.1 bar
